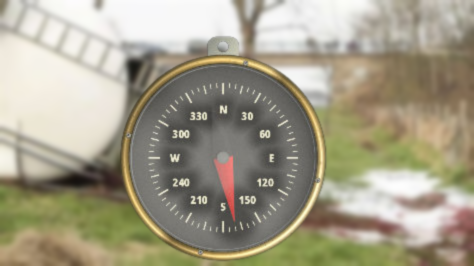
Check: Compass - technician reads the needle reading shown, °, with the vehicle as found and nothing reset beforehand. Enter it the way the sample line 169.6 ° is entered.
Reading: 170 °
